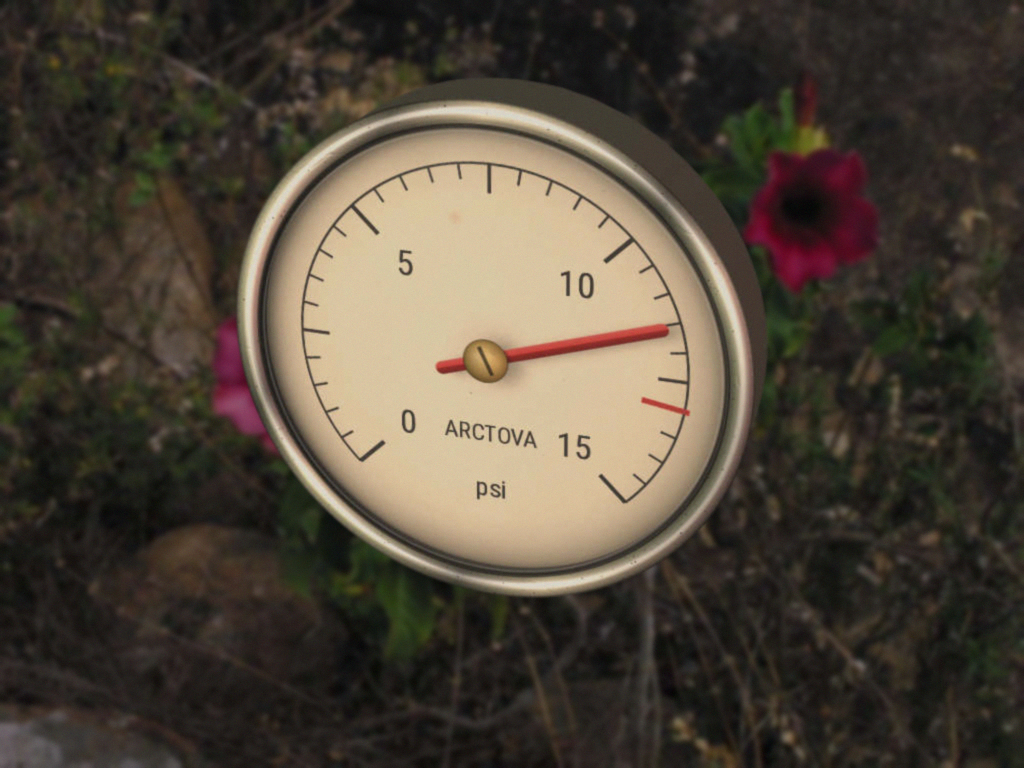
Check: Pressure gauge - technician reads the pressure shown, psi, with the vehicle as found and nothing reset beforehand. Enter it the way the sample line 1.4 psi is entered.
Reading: 11.5 psi
